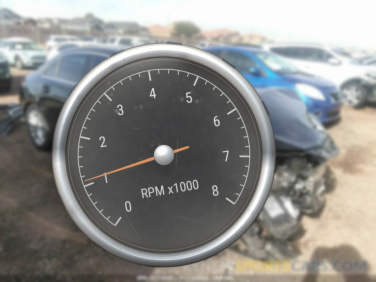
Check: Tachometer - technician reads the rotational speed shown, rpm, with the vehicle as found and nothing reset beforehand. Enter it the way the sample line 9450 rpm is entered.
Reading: 1100 rpm
